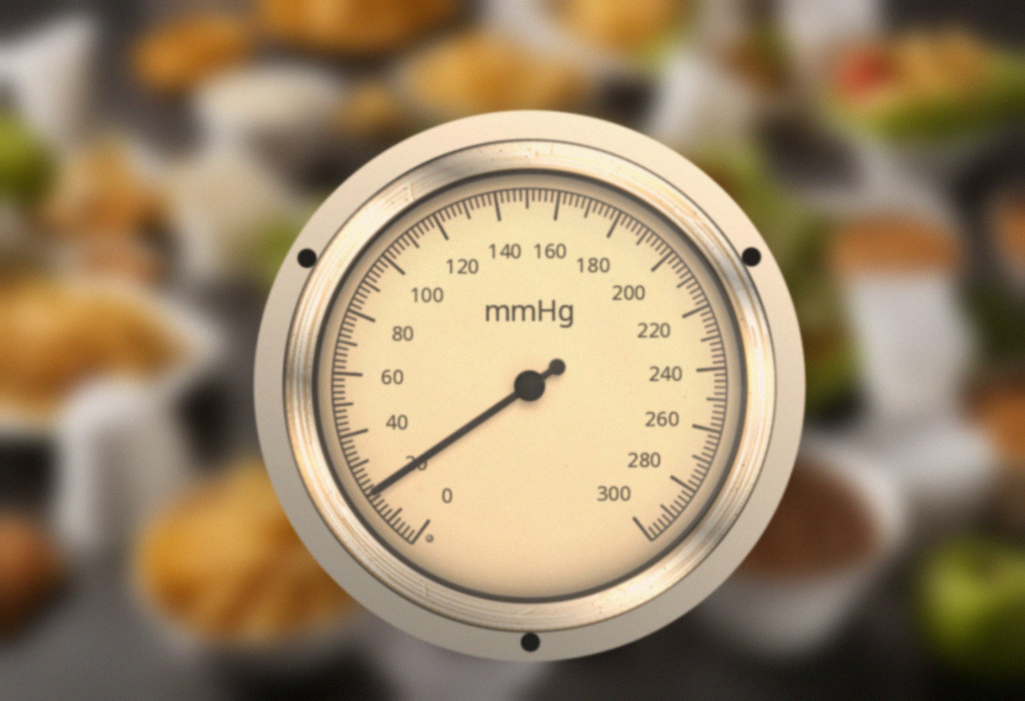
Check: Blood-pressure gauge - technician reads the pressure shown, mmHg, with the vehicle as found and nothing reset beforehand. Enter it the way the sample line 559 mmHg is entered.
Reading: 20 mmHg
